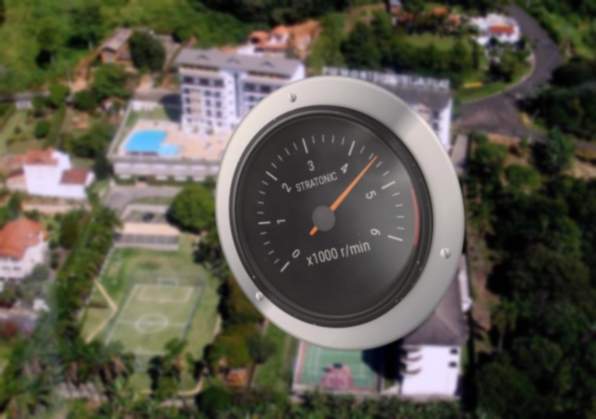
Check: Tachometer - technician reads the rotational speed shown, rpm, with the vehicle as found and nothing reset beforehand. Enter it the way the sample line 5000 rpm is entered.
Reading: 4500 rpm
